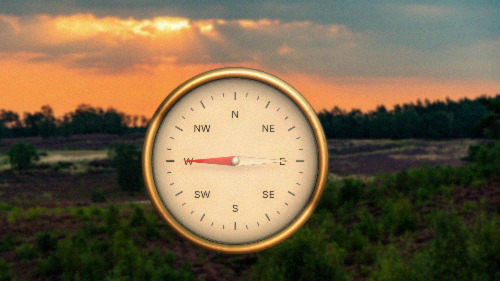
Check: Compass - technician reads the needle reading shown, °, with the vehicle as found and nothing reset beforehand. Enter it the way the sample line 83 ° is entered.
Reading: 270 °
